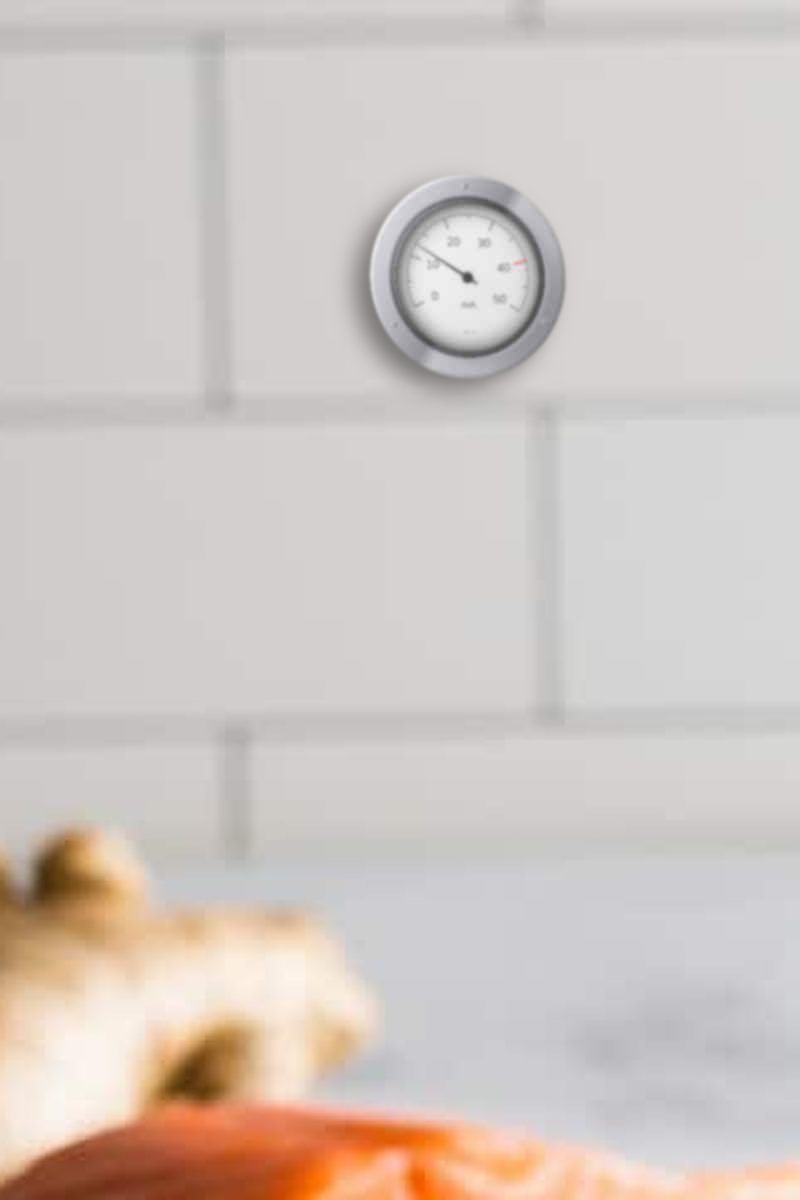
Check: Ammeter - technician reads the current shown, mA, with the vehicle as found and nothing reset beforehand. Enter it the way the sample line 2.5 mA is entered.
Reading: 12.5 mA
